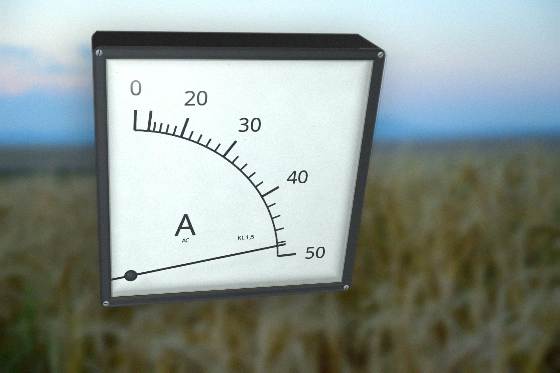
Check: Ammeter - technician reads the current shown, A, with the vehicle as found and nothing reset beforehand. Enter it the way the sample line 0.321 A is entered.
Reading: 48 A
